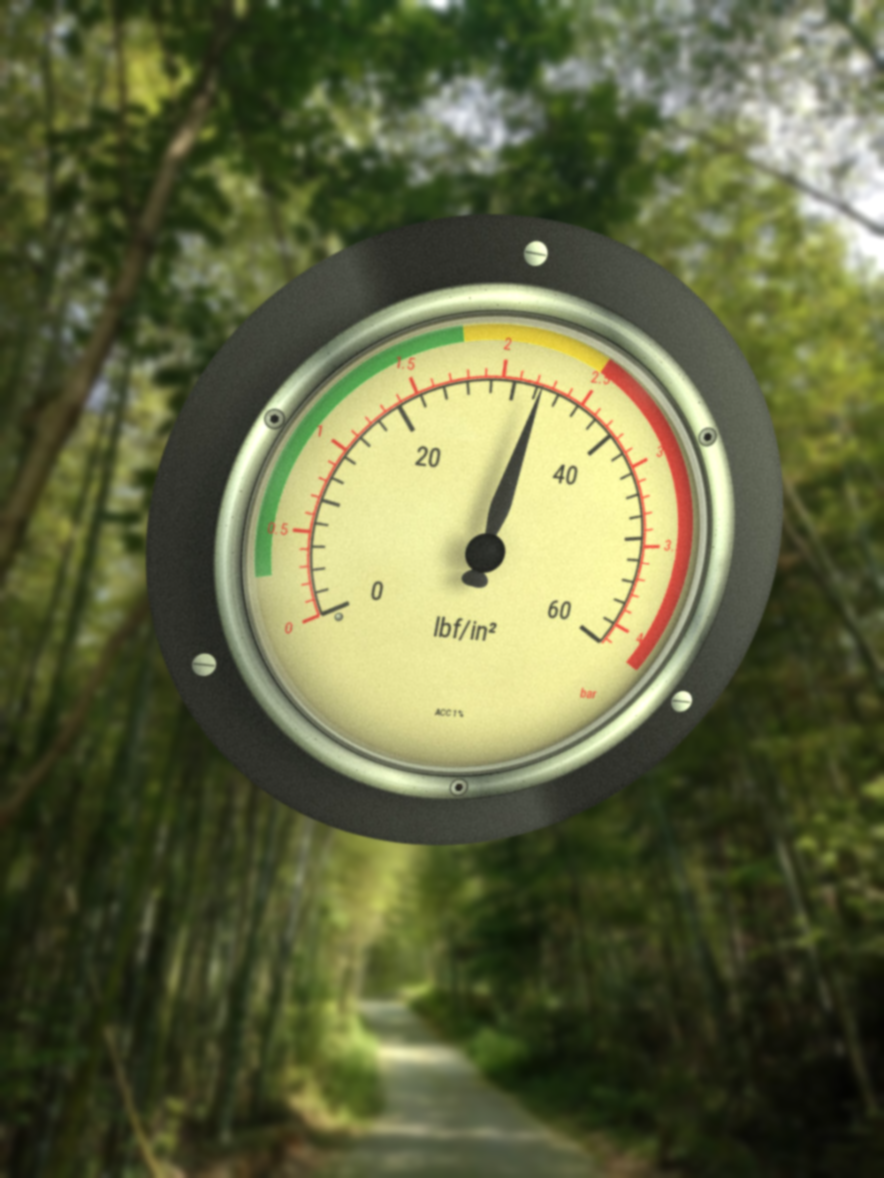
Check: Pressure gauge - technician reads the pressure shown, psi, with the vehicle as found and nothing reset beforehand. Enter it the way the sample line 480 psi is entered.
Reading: 32 psi
